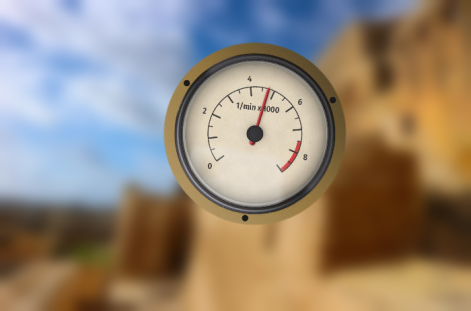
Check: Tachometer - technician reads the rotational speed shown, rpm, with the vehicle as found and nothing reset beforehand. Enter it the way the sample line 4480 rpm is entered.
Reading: 4750 rpm
